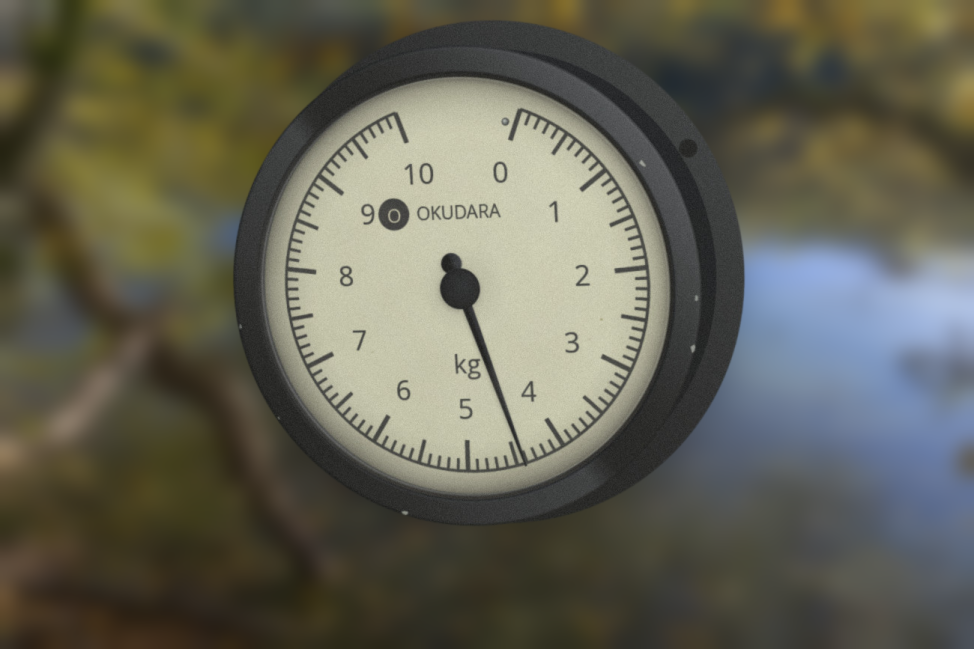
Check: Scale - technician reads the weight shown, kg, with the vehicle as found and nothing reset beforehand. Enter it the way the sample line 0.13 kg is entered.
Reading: 4.4 kg
